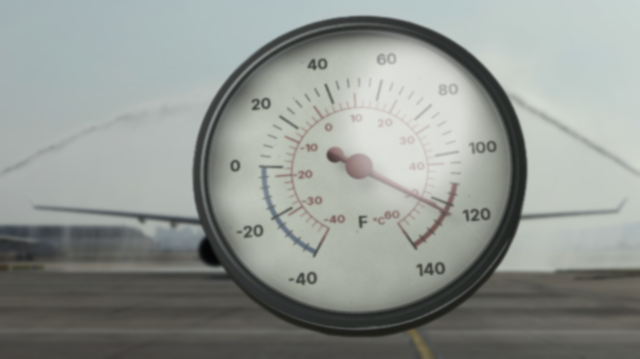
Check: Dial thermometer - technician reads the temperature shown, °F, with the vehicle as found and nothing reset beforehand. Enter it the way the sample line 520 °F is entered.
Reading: 124 °F
